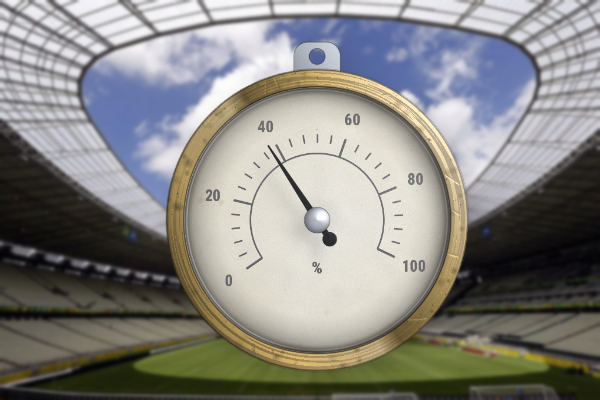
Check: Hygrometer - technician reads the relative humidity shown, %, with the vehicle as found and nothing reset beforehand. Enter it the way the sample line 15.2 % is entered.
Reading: 38 %
